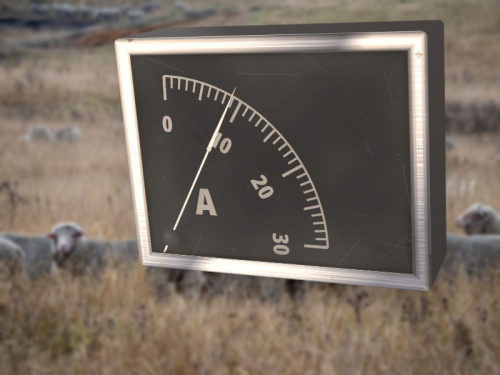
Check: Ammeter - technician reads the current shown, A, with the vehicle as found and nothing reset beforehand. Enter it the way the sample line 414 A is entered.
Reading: 9 A
